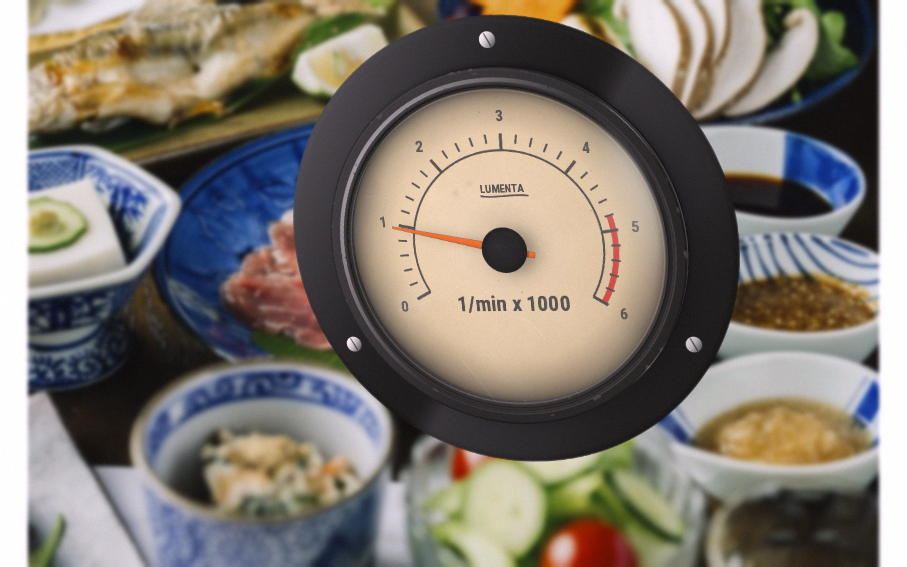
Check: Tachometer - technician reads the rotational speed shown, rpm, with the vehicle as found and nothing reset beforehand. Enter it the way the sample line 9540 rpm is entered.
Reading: 1000 rpm
